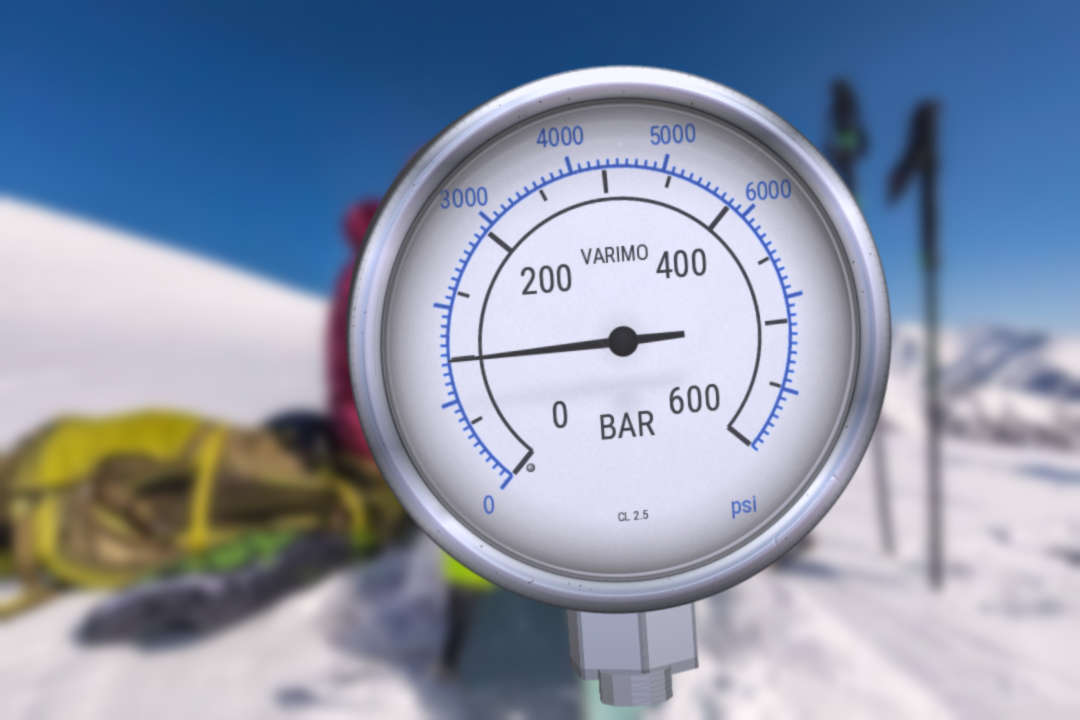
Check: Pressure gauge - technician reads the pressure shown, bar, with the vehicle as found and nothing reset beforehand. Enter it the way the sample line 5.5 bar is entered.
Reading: 100 bar
